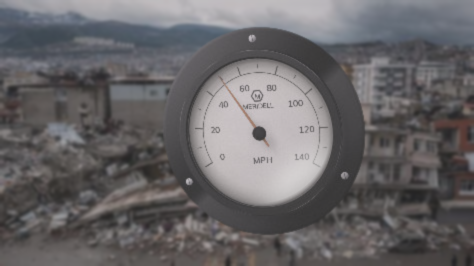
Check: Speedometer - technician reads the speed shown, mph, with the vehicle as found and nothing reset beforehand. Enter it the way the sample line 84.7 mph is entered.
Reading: 50 mph
